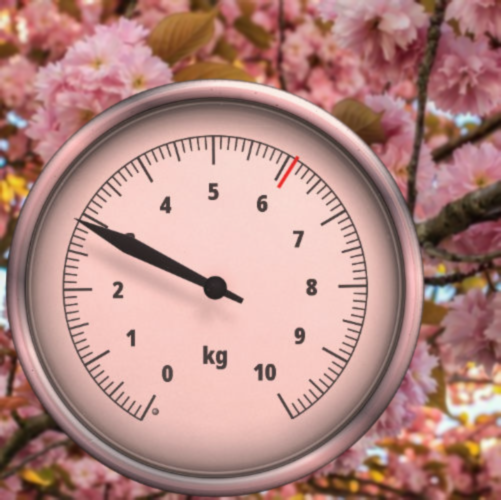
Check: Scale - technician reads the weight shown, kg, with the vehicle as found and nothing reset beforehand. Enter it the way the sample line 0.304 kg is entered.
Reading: 2.9 kg
